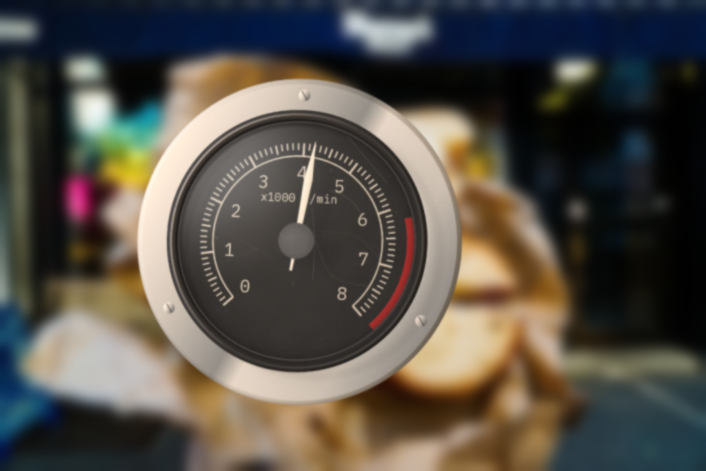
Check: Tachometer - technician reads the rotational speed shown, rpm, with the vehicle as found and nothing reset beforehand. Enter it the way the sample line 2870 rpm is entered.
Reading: 4200 rpm
